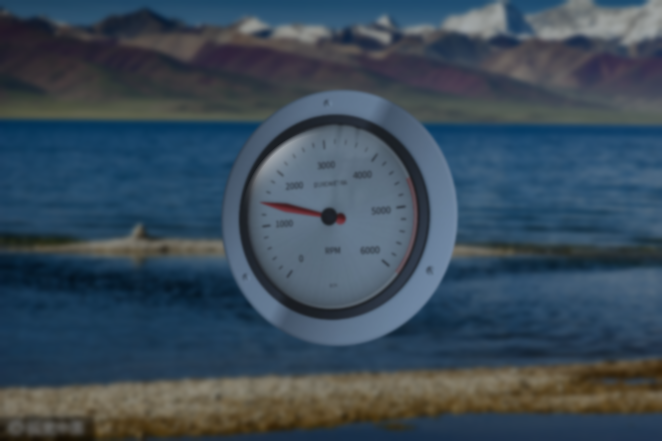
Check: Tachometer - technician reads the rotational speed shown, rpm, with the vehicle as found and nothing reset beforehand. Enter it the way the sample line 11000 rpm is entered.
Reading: 1400 rpm
